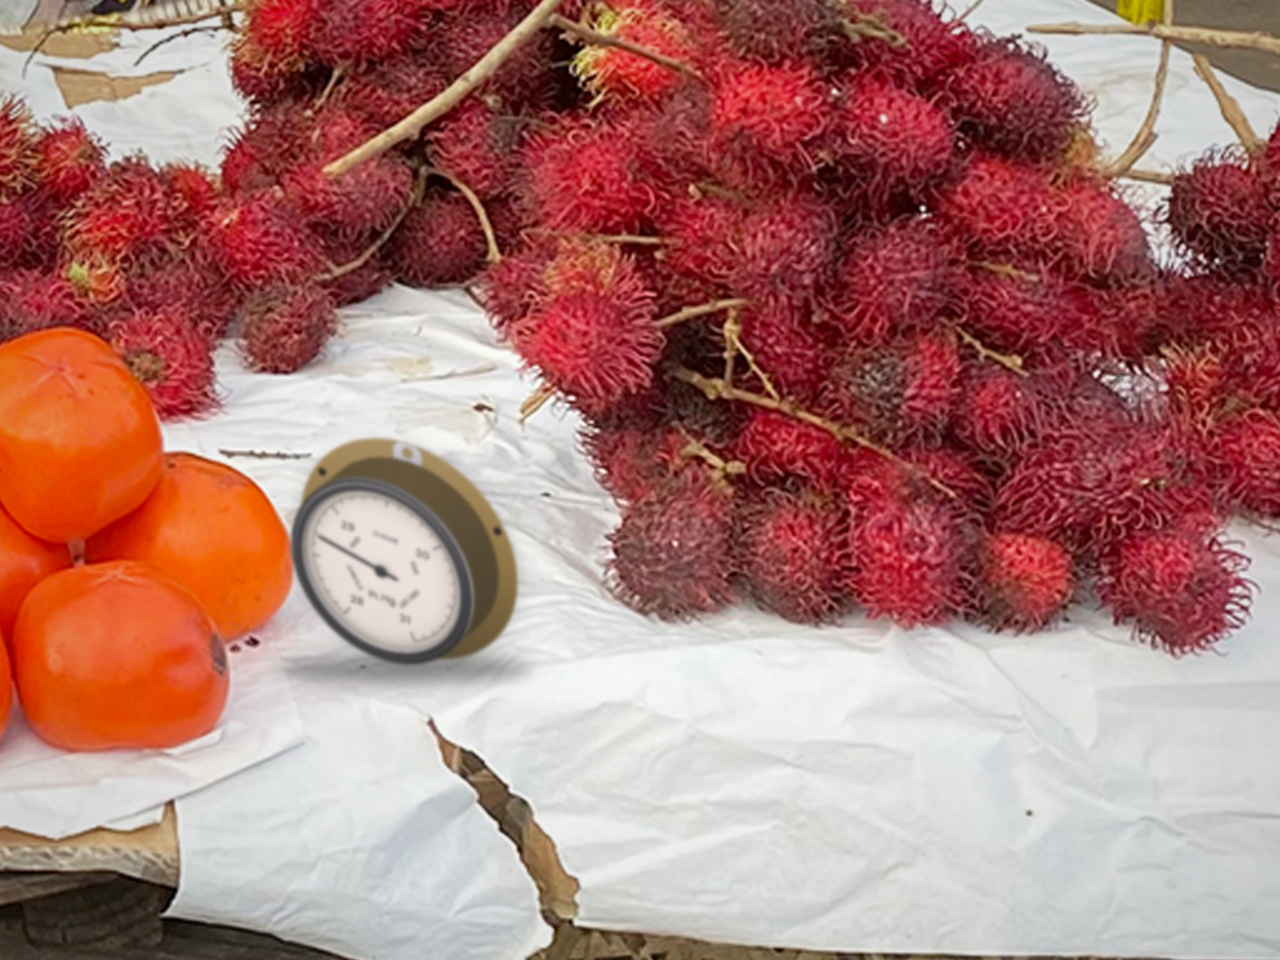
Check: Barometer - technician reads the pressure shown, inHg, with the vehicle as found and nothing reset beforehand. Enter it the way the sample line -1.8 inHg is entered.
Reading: 28.7 inHg
